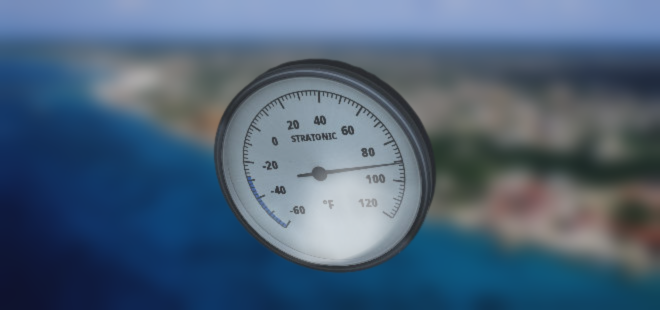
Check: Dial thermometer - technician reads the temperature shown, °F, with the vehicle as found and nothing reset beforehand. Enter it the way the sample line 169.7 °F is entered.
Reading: 90 °F
